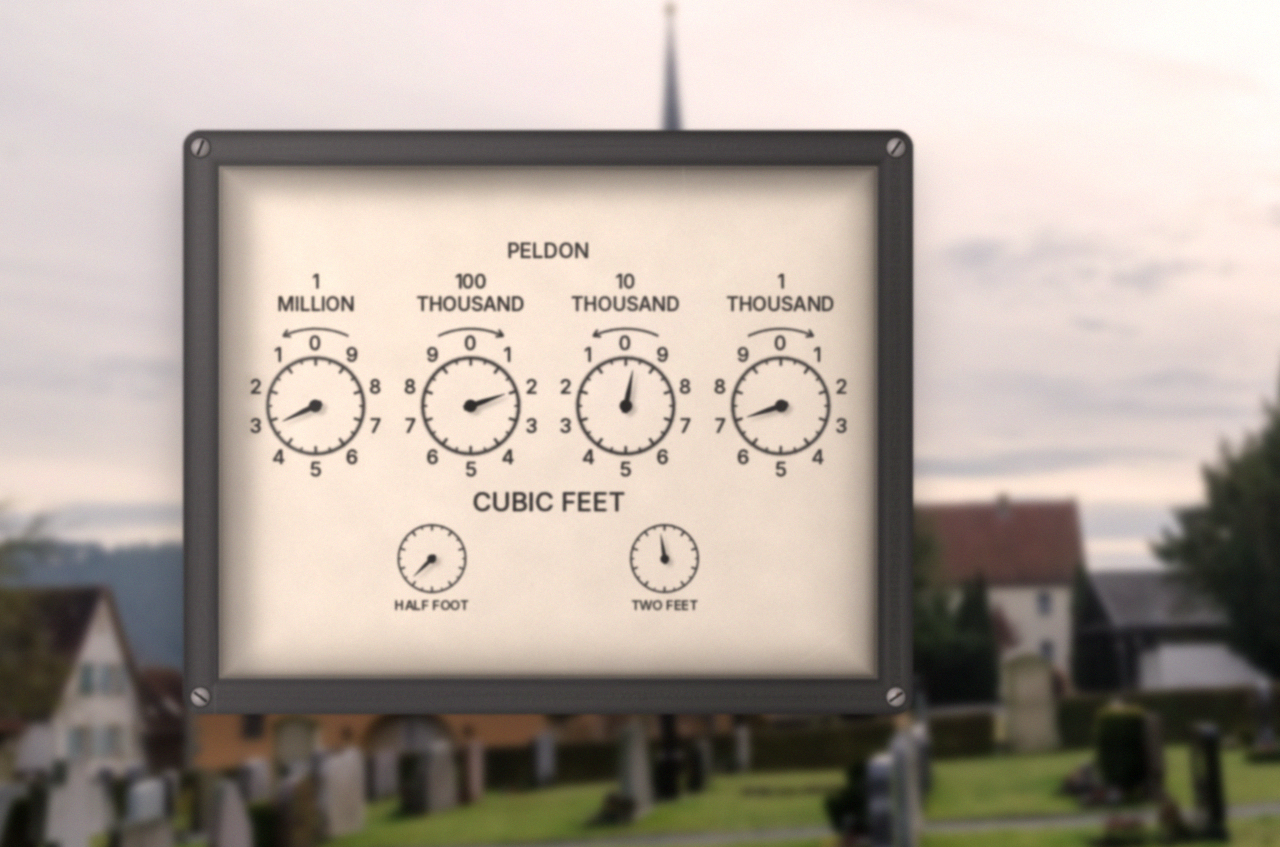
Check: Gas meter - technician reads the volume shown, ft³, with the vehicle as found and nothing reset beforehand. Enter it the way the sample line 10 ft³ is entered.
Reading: 319700 ft³
